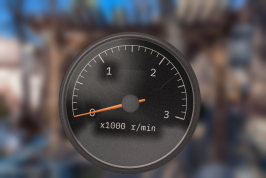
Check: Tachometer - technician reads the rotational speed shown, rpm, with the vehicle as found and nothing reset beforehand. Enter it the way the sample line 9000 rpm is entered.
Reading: 0 rpm
